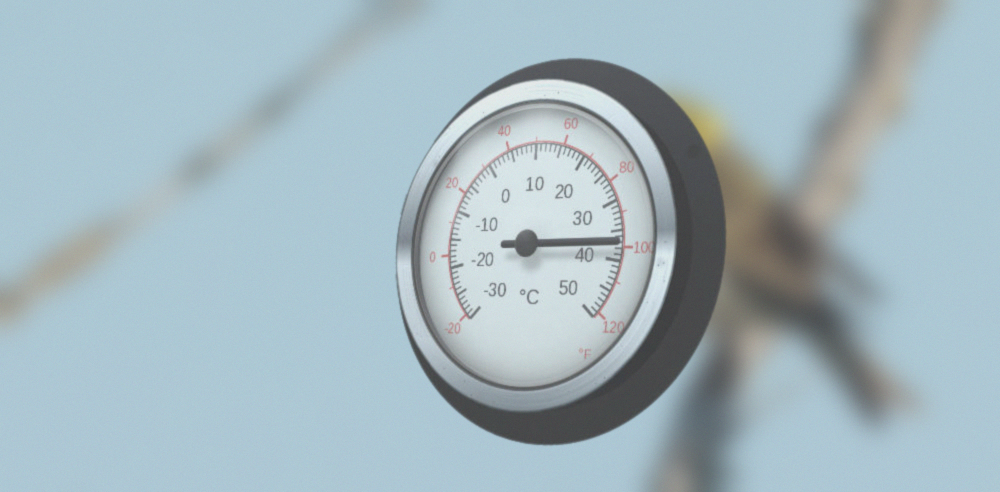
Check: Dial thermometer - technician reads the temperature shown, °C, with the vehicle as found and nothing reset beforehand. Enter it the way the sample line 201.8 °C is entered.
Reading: 37 °C
